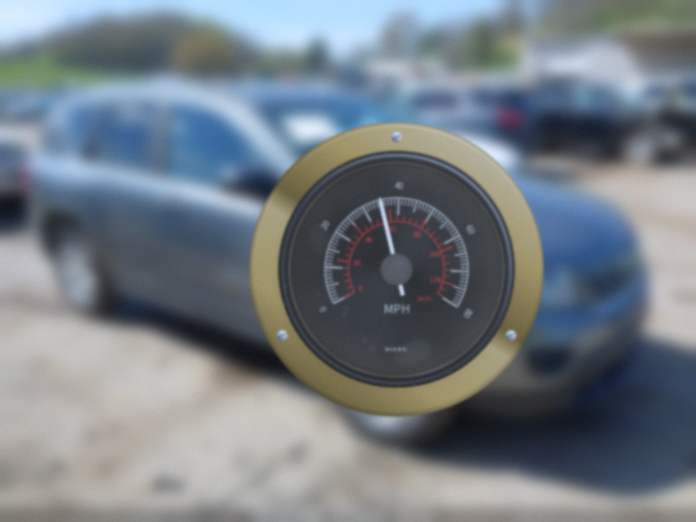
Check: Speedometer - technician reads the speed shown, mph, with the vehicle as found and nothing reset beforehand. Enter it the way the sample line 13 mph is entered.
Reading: 35 mph
